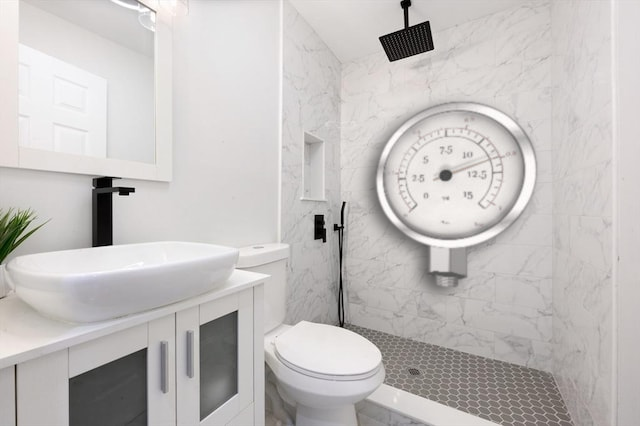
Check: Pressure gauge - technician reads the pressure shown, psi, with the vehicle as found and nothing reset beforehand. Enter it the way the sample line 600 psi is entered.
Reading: 11.5 psi
